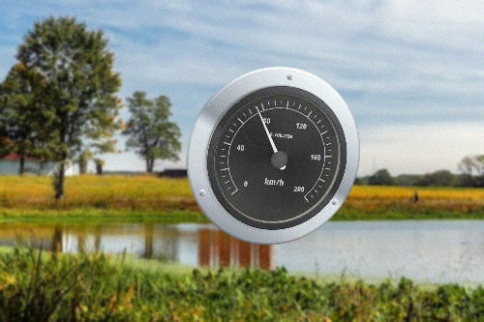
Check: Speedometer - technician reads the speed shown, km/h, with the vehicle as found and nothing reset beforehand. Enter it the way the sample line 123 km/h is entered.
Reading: 75 km/h
